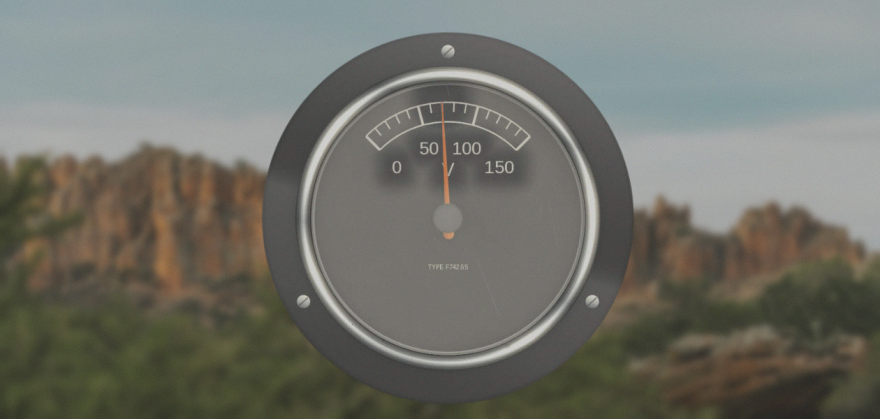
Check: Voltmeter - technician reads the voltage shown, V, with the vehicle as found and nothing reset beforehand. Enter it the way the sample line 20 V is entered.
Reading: 70 V
